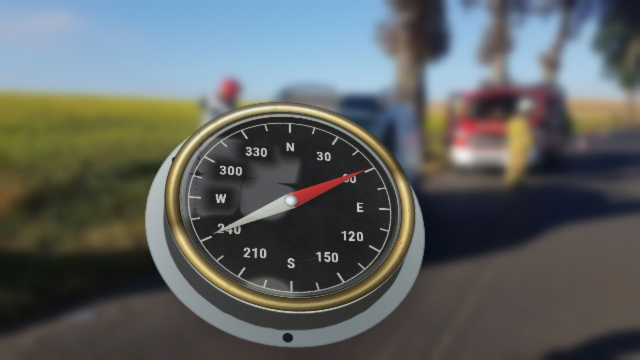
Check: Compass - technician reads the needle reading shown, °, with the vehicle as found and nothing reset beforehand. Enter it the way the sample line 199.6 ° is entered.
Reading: 60 °
